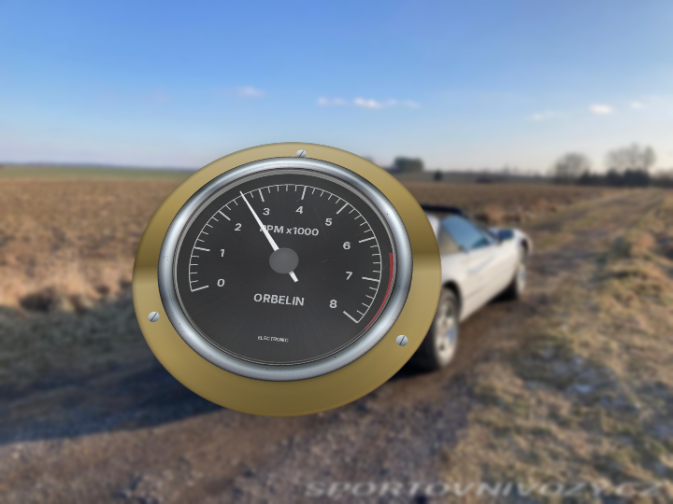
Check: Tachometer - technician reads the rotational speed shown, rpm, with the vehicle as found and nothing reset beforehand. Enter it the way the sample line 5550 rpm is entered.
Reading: 2600 rpm
